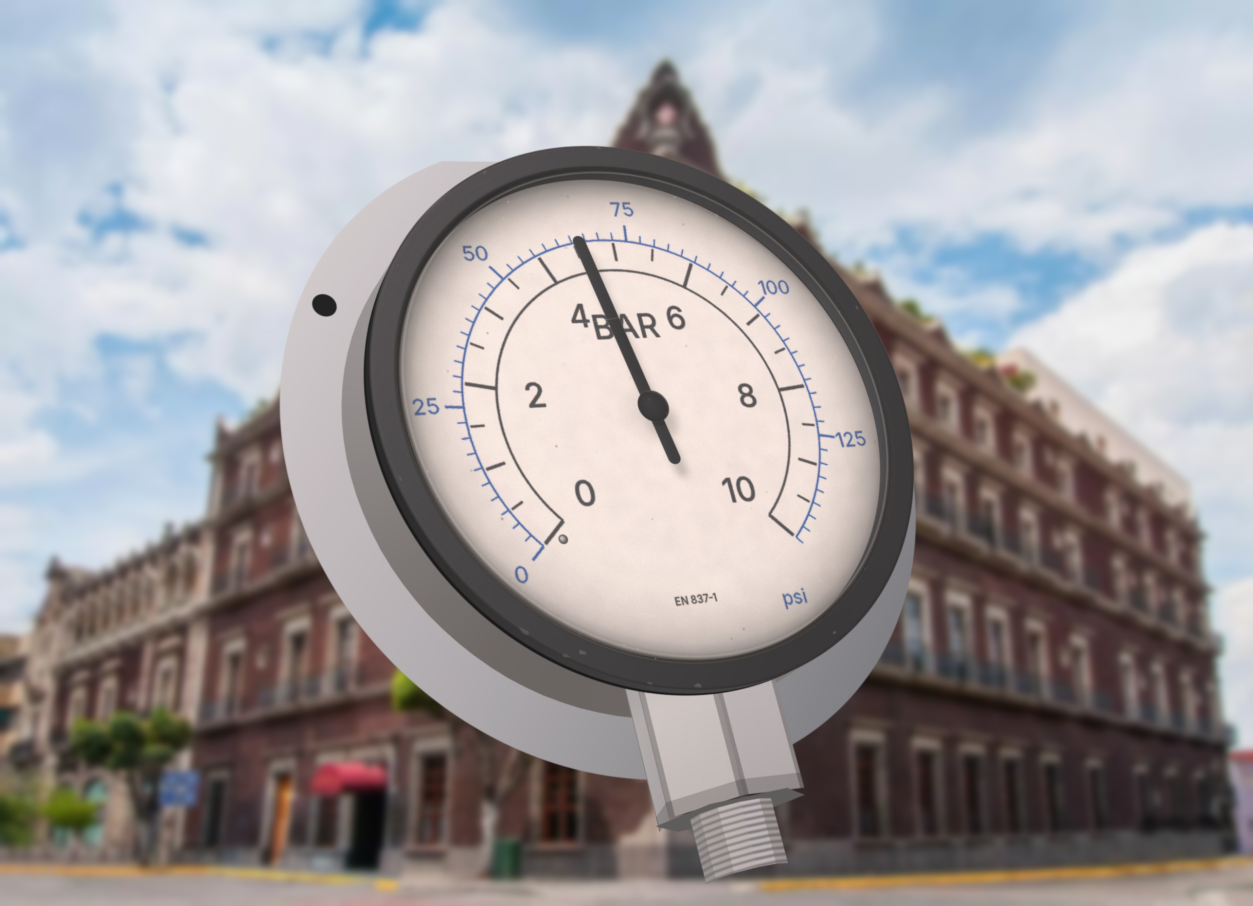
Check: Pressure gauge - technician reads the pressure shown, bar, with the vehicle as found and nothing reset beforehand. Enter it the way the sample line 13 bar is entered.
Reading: 4.5 bar
